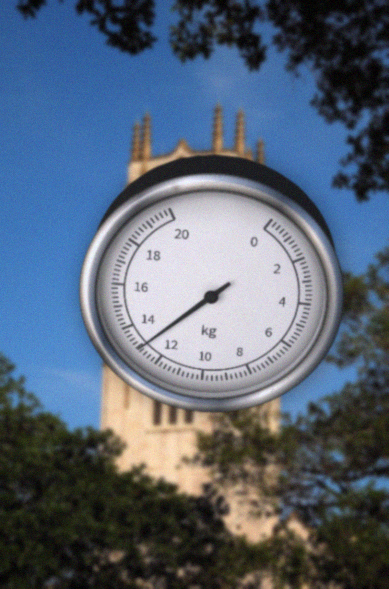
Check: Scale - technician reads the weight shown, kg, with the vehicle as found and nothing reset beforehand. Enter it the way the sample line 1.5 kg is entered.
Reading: 13 kg
